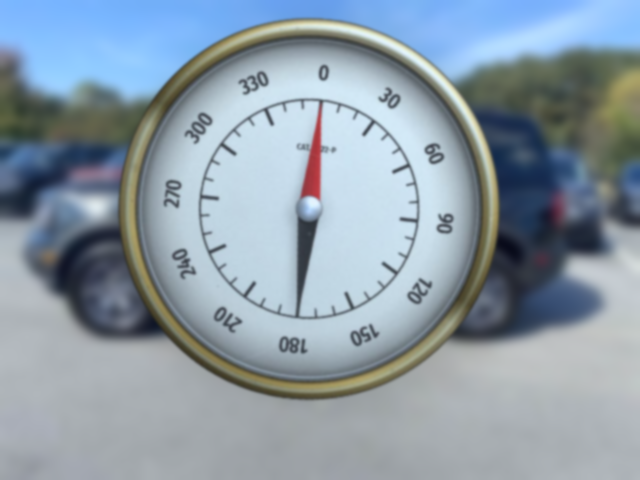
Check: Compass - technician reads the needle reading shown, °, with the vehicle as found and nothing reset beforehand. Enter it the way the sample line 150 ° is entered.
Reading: 0 °
